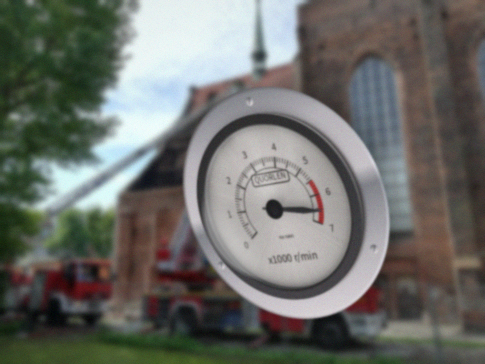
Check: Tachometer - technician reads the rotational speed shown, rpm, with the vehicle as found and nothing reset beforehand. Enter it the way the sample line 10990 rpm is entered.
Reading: 6500 rpm
